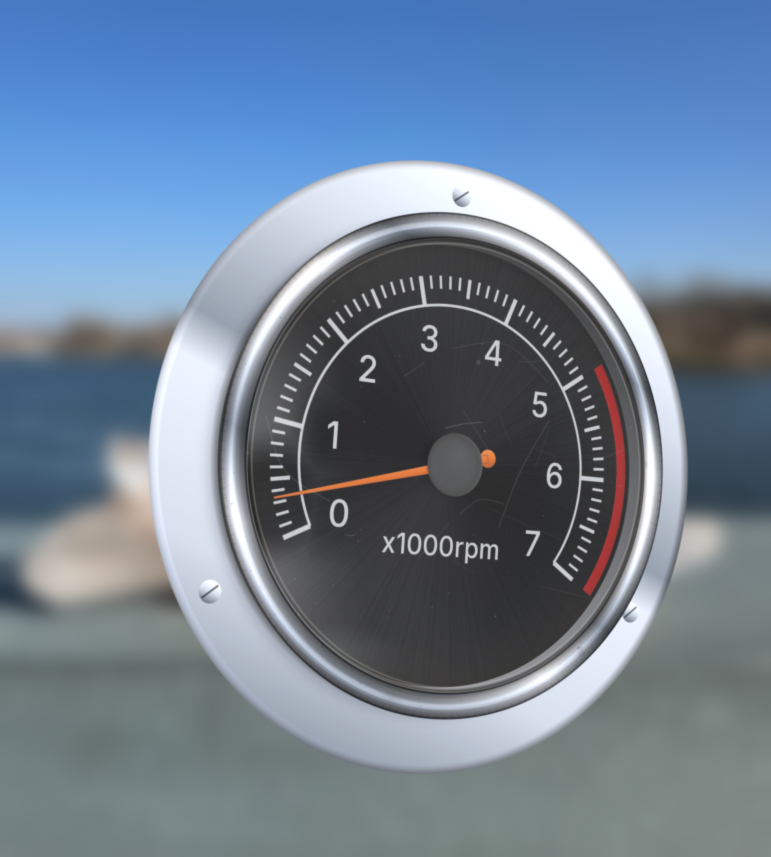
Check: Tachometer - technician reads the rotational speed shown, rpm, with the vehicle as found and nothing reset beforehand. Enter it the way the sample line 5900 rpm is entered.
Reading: 350 rpm
